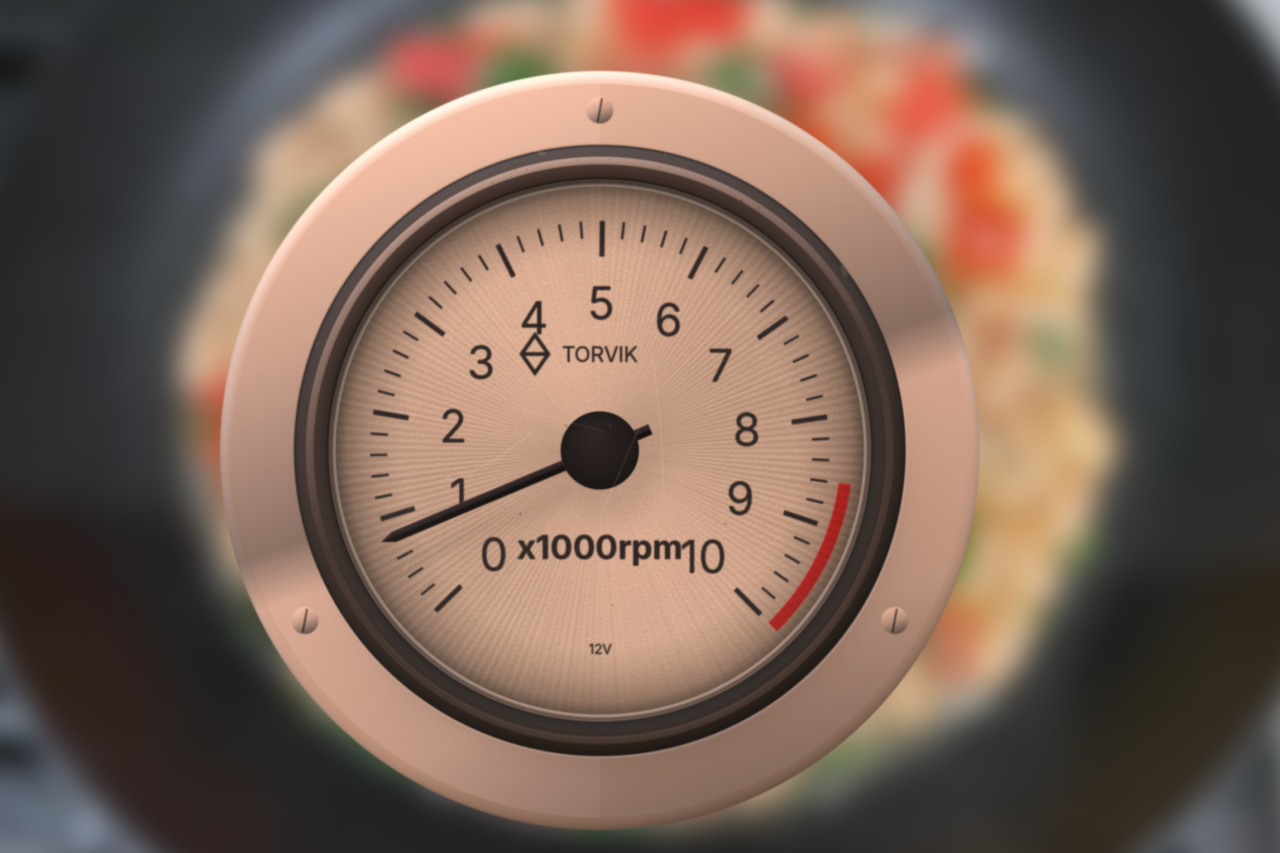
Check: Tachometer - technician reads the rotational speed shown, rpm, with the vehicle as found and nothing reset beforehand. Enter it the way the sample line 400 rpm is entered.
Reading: 800 rpm
